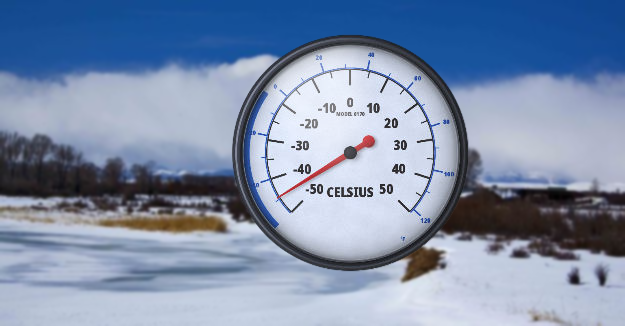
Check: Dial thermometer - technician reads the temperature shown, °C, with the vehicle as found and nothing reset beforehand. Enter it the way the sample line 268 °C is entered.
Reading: -45 °C
